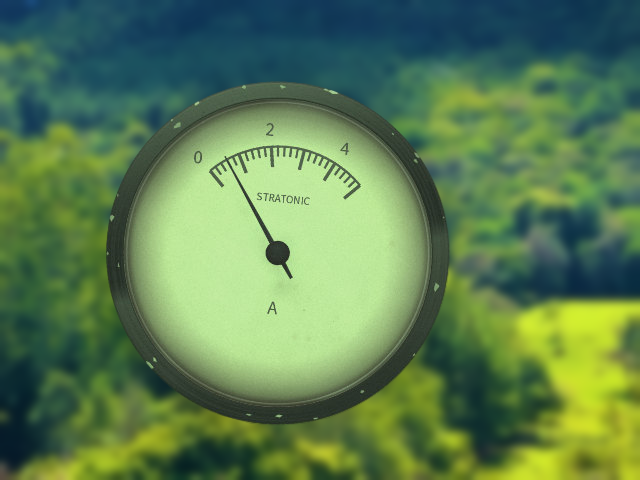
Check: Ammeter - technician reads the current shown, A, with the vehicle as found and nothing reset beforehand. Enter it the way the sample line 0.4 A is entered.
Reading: 0.6 A
